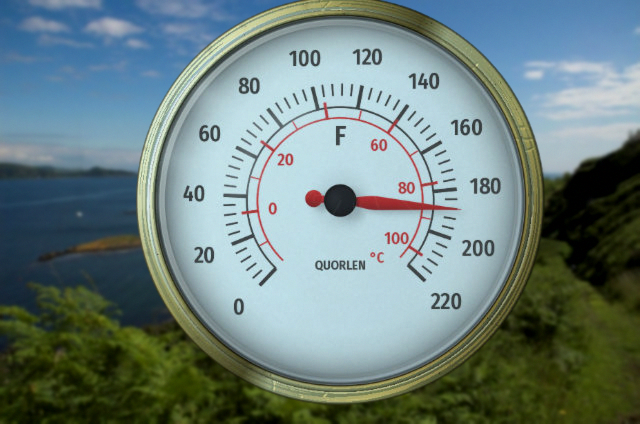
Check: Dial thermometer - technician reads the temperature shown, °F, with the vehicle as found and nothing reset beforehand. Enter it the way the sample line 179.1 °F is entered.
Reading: 188 °F
